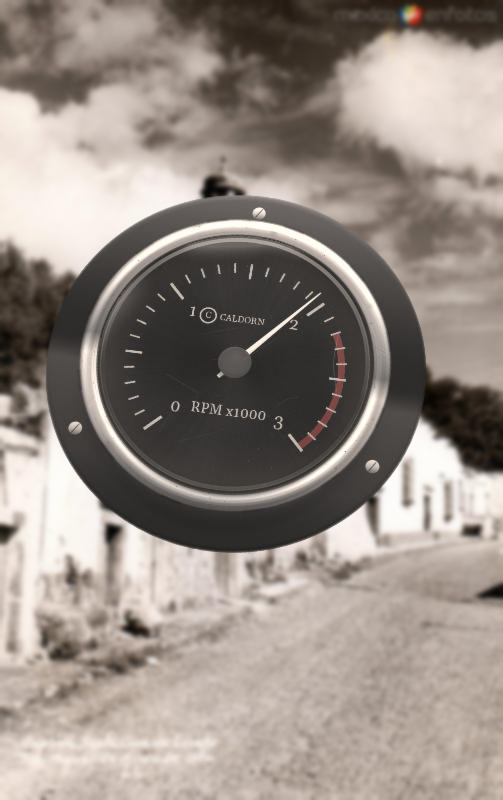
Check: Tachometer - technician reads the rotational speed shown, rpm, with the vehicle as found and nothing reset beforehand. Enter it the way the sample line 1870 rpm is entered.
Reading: 1950 rpm
